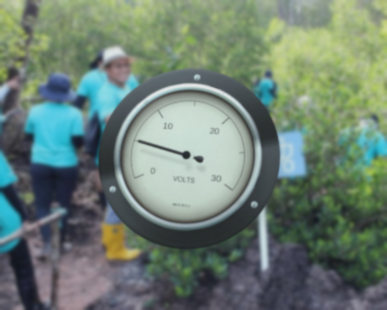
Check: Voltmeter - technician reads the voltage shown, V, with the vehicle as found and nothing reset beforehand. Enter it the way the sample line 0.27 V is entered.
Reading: 5 V
